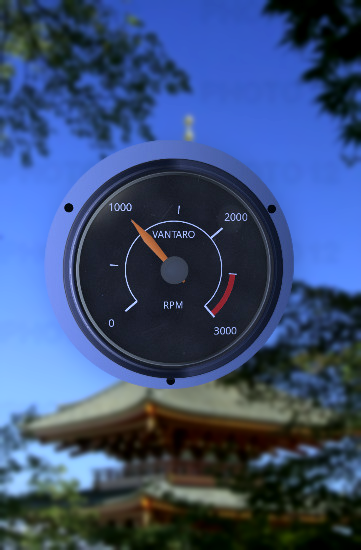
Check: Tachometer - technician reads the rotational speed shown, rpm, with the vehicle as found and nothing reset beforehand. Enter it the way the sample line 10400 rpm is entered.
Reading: 1000 rpm
